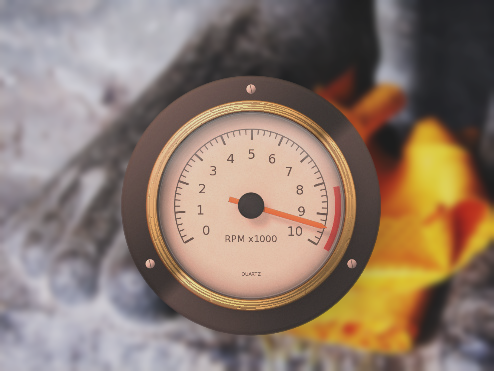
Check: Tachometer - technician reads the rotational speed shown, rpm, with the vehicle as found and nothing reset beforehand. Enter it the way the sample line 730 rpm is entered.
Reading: 9400 rpm
